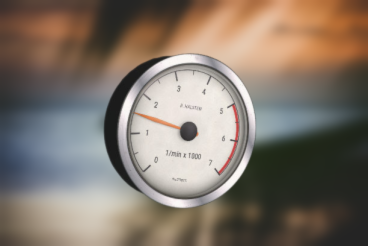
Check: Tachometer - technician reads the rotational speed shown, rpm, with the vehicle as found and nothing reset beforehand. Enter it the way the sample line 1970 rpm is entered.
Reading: 1500 rpm
